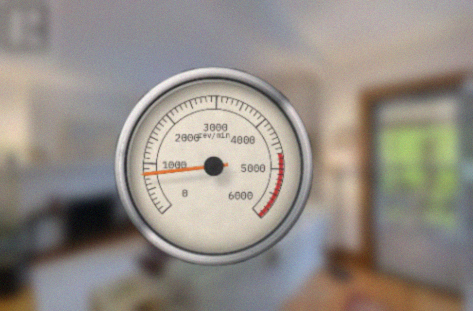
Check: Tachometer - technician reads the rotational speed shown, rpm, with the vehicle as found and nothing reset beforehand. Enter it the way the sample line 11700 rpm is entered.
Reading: 800 rpm
